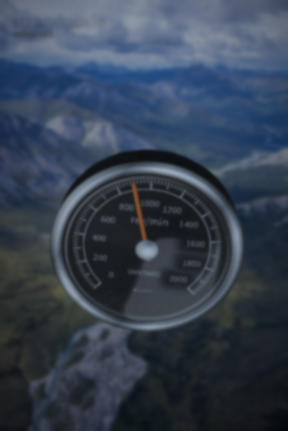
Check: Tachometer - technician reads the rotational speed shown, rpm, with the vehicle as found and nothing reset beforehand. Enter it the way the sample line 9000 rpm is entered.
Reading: 900 rpm
